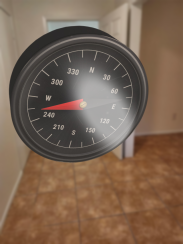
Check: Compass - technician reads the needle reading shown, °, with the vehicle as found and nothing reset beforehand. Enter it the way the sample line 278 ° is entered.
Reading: 255 °
